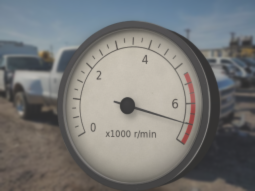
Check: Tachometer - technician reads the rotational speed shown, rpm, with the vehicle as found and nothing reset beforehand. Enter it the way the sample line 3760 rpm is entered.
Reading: 6500 rpm
